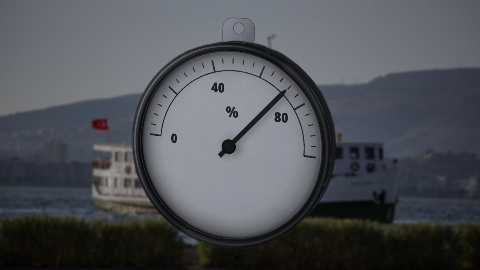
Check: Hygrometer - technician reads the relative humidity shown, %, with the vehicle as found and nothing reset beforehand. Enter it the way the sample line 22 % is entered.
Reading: 72 %
